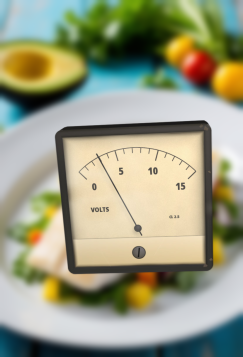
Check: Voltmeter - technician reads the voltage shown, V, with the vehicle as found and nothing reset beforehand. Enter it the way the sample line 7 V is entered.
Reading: 3 V
